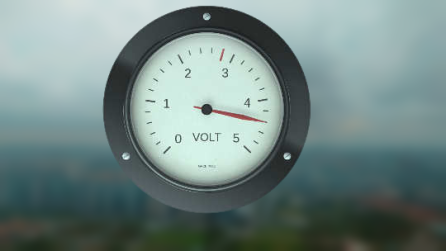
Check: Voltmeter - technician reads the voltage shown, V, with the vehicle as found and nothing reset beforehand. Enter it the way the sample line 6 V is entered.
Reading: 4.4 V
